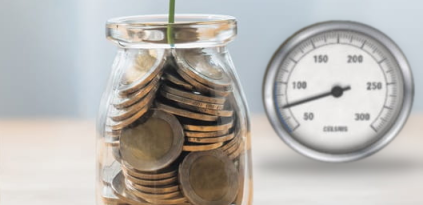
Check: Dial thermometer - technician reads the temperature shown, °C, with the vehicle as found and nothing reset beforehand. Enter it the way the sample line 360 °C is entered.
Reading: 75 °C
